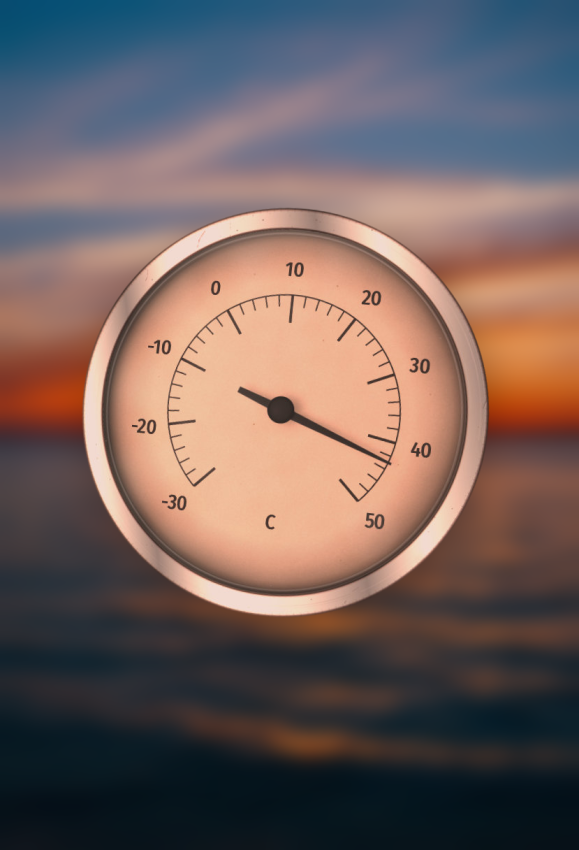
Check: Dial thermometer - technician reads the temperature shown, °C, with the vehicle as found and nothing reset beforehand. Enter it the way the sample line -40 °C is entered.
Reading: 43 °C
